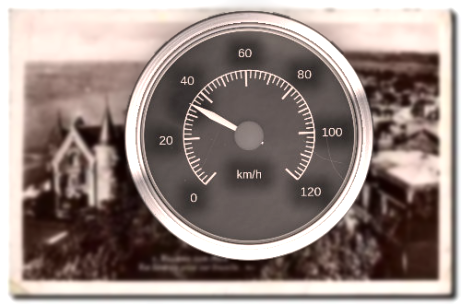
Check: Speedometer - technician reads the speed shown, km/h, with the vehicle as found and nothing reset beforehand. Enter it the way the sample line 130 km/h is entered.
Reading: 34 km/h
